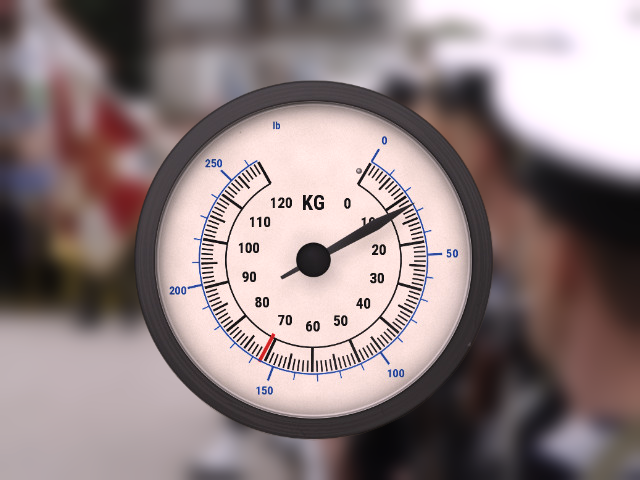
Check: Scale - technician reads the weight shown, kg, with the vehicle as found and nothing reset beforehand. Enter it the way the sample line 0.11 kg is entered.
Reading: 12 kg
